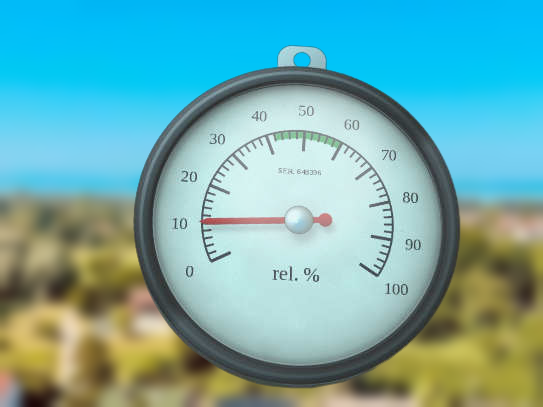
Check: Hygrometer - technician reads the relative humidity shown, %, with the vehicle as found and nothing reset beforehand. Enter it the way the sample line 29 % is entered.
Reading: 10 %
